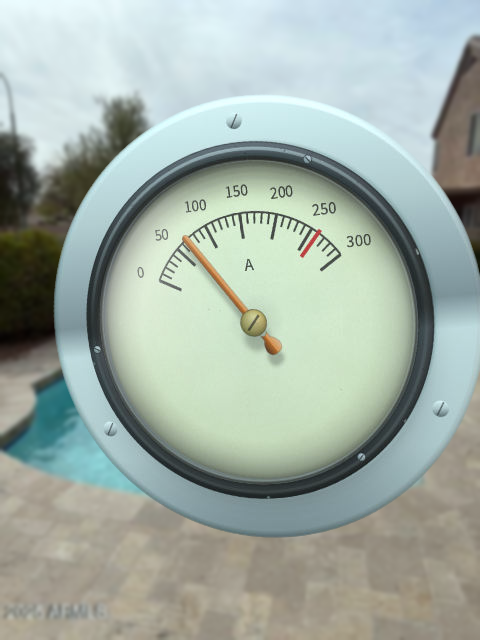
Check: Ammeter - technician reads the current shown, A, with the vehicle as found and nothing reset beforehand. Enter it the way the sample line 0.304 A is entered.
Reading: 70 A
